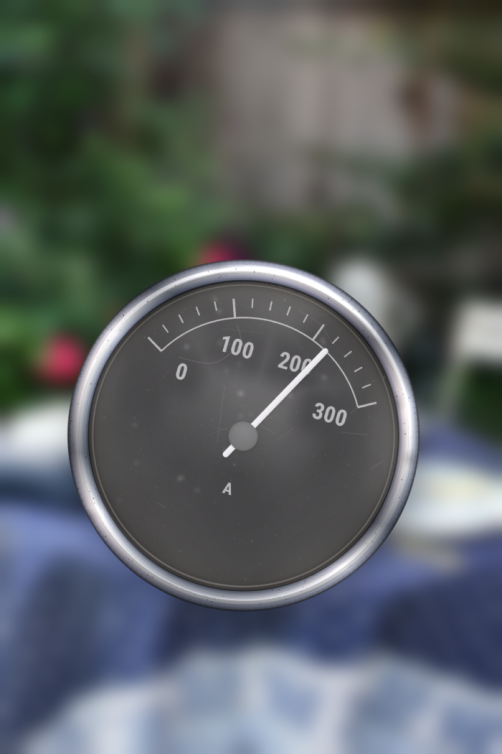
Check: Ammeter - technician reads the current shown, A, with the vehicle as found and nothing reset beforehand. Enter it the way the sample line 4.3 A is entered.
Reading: 220 A
